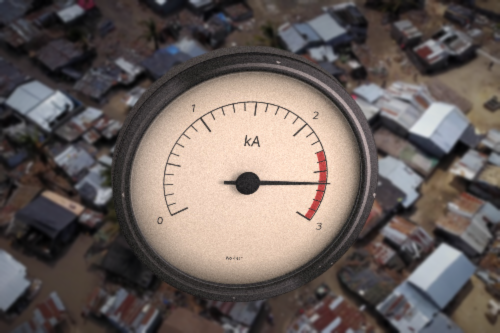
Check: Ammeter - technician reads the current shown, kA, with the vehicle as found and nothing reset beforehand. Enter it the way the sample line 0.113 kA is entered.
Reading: 2.6 kA
